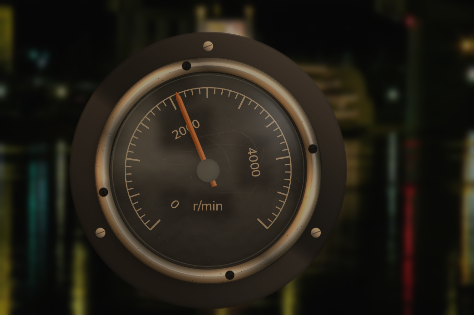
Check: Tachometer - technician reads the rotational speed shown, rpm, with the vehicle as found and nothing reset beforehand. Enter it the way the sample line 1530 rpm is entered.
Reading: 2100 rpm
